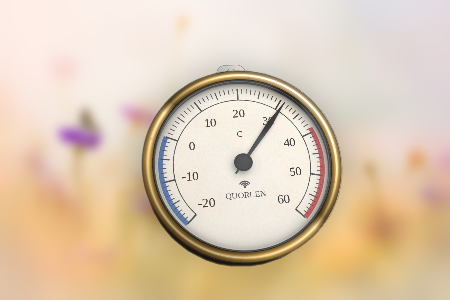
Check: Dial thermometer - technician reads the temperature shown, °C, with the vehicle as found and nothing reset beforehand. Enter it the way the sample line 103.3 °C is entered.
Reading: 31 °C
